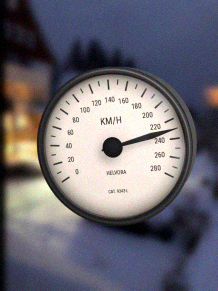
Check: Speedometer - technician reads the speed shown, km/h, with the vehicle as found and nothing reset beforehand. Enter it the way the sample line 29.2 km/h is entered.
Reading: 230 km/h
